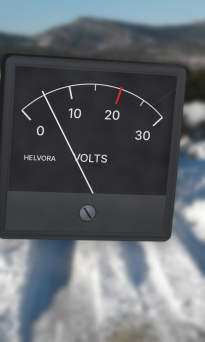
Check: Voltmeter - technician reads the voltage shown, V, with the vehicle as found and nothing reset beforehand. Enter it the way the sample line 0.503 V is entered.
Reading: 5 V
